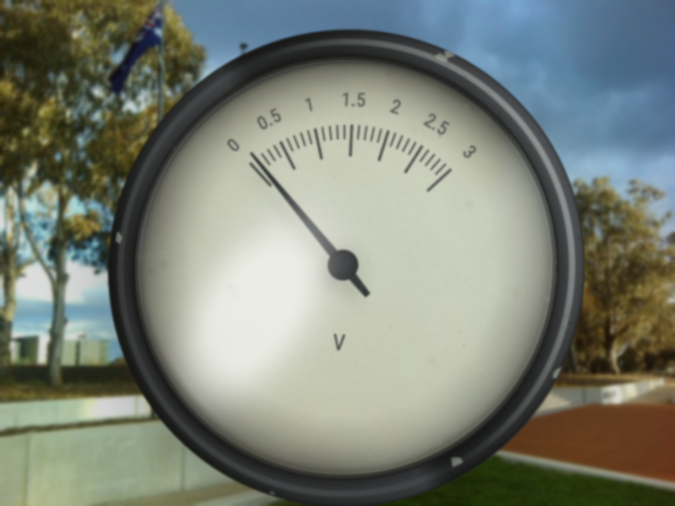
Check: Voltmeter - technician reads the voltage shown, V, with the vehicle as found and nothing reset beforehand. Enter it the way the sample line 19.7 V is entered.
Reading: 0.1 V
